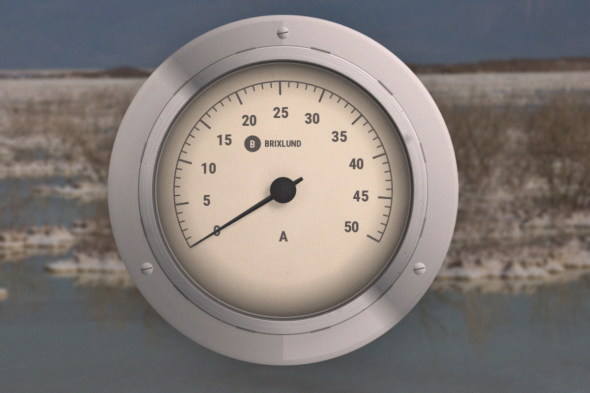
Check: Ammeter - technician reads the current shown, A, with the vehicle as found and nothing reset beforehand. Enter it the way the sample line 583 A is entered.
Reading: 0 A
